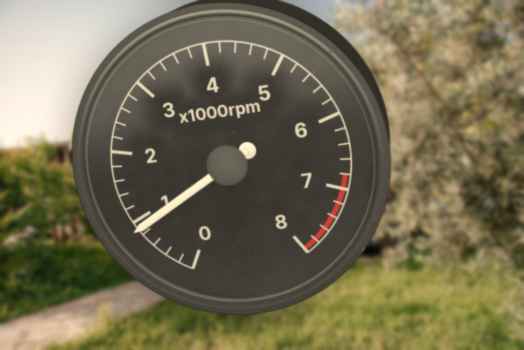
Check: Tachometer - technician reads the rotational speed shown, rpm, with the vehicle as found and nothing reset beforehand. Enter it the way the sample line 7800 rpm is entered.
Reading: 900 rpm
